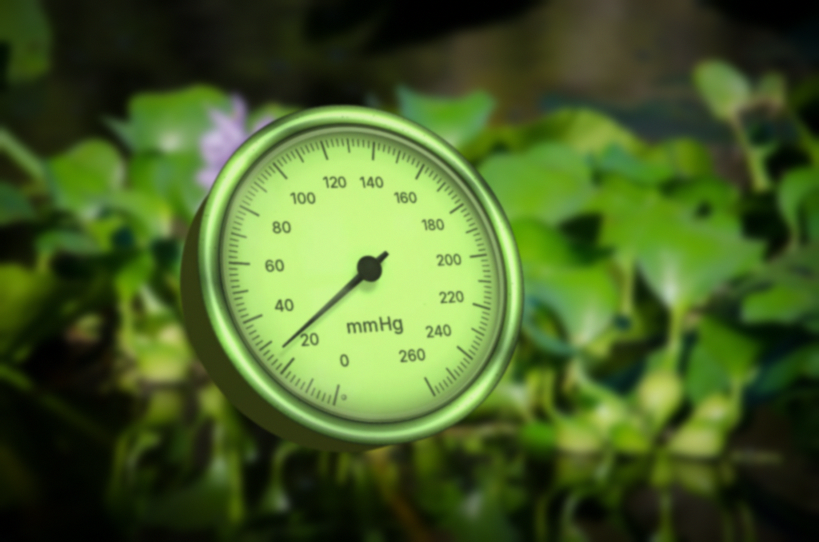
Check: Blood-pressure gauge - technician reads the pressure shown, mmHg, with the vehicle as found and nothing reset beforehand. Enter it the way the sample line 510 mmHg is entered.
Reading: 26 mmHg
